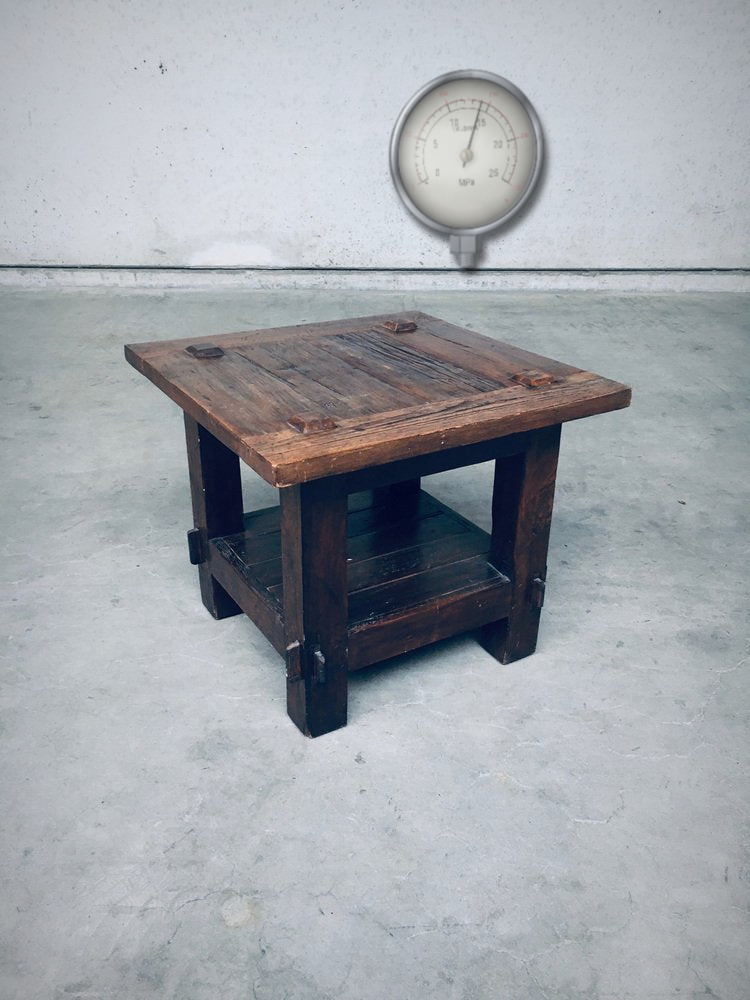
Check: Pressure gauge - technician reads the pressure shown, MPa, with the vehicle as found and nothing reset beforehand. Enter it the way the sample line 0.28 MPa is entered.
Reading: 14 MPa
